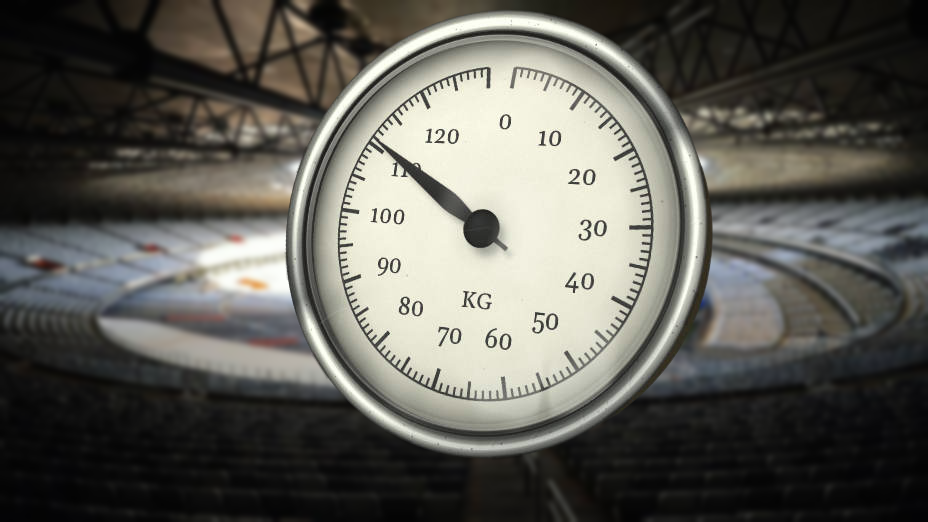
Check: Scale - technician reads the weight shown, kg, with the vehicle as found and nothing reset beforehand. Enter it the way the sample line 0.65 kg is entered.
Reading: 111 kg
